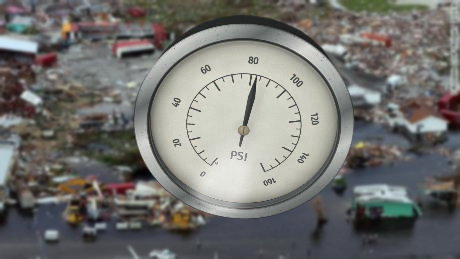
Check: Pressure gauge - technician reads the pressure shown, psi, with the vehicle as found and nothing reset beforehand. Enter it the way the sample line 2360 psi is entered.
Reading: 82.5 psi
